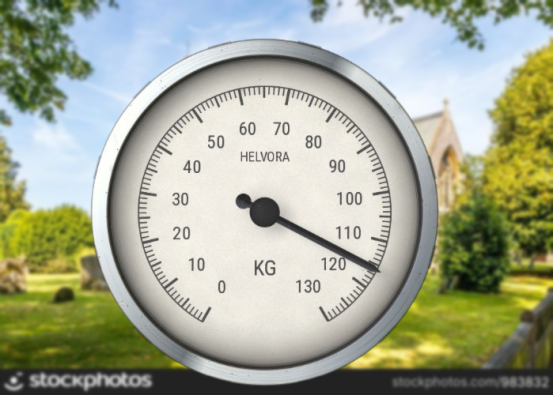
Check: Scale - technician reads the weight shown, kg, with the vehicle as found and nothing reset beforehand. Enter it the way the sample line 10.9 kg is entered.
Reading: 116 kg
